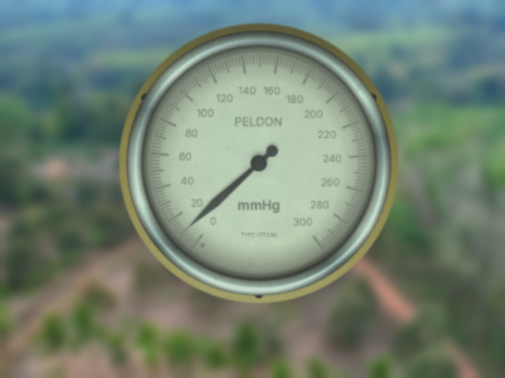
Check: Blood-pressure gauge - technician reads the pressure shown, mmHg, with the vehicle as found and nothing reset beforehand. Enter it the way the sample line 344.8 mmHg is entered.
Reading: 10 mmHg
